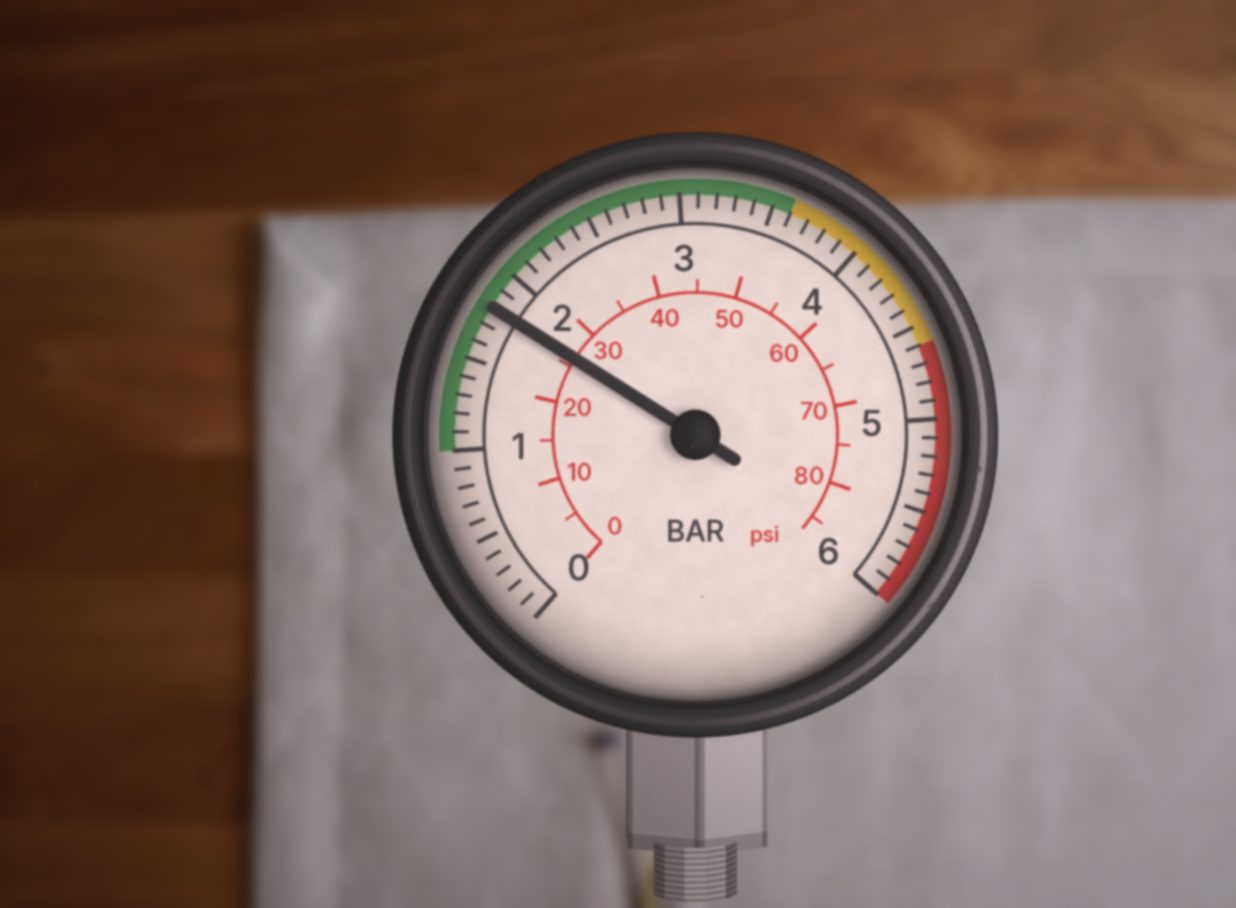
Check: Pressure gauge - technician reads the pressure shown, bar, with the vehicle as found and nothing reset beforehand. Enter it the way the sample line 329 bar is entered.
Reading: 1.8 bar
